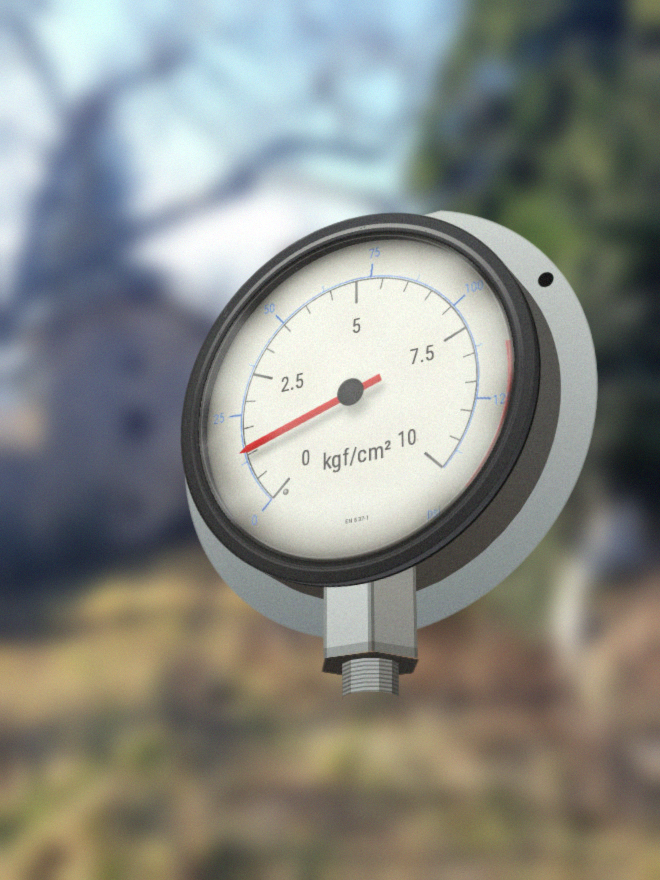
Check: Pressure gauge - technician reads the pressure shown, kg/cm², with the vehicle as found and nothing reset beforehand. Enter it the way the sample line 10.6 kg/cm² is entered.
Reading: 1 kg/cm²
